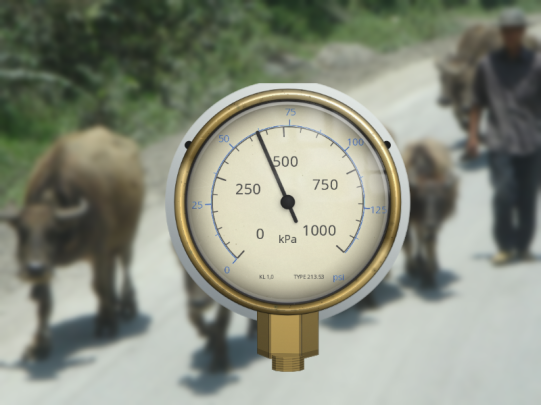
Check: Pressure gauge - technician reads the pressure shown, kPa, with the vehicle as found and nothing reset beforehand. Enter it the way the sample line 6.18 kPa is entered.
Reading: 425 kPa
